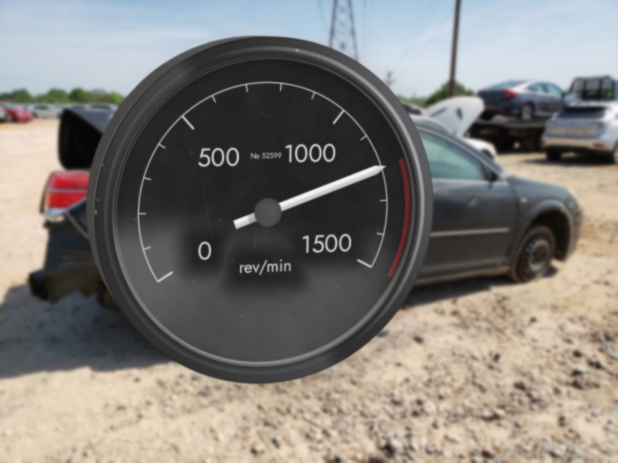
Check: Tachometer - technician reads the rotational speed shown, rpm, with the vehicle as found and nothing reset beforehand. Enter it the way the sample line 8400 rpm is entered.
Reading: 1200 rpm
